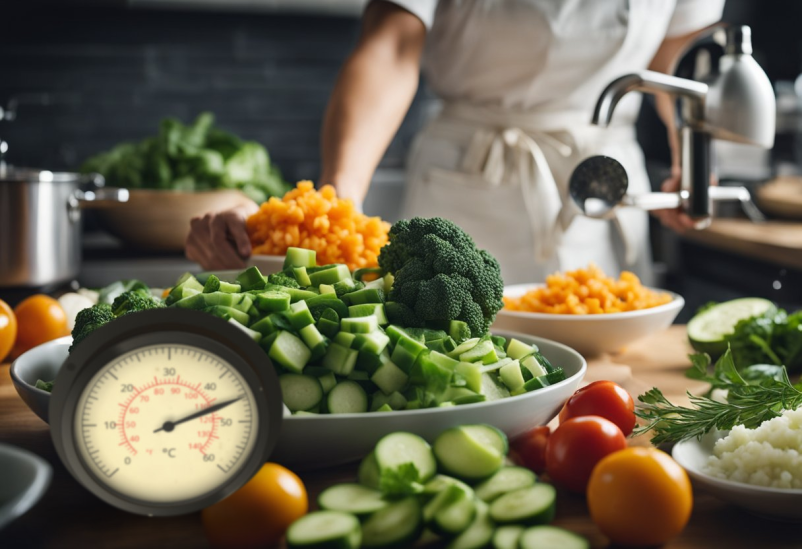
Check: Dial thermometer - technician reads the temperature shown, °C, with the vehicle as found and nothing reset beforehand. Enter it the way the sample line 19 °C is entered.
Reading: 45 °C
